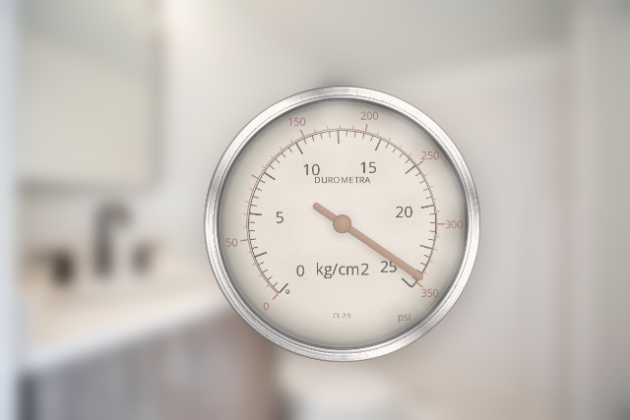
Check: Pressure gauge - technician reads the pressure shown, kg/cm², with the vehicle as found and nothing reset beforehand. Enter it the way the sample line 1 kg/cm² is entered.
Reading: 24.25 kg/cm²
